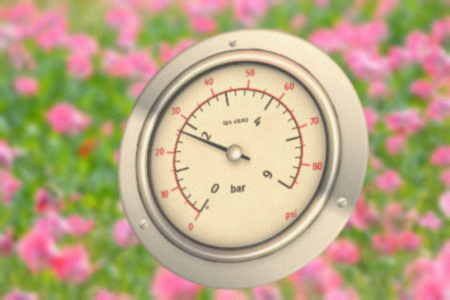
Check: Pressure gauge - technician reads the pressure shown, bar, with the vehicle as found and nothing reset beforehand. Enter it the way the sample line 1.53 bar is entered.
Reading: 1.8 bar
